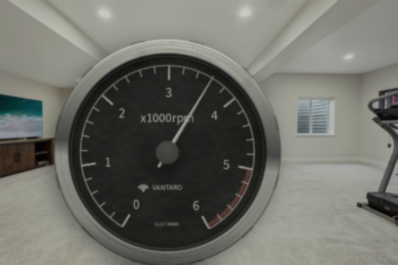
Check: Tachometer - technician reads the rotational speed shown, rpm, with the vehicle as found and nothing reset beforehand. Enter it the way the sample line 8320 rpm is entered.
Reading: 3600 rpm
